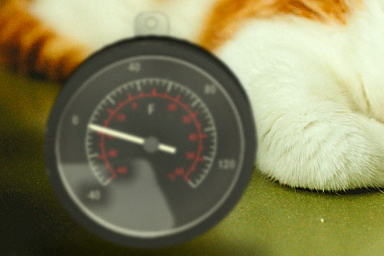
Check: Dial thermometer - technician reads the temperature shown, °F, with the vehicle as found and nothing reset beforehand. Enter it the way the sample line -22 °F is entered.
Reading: 0 °F
